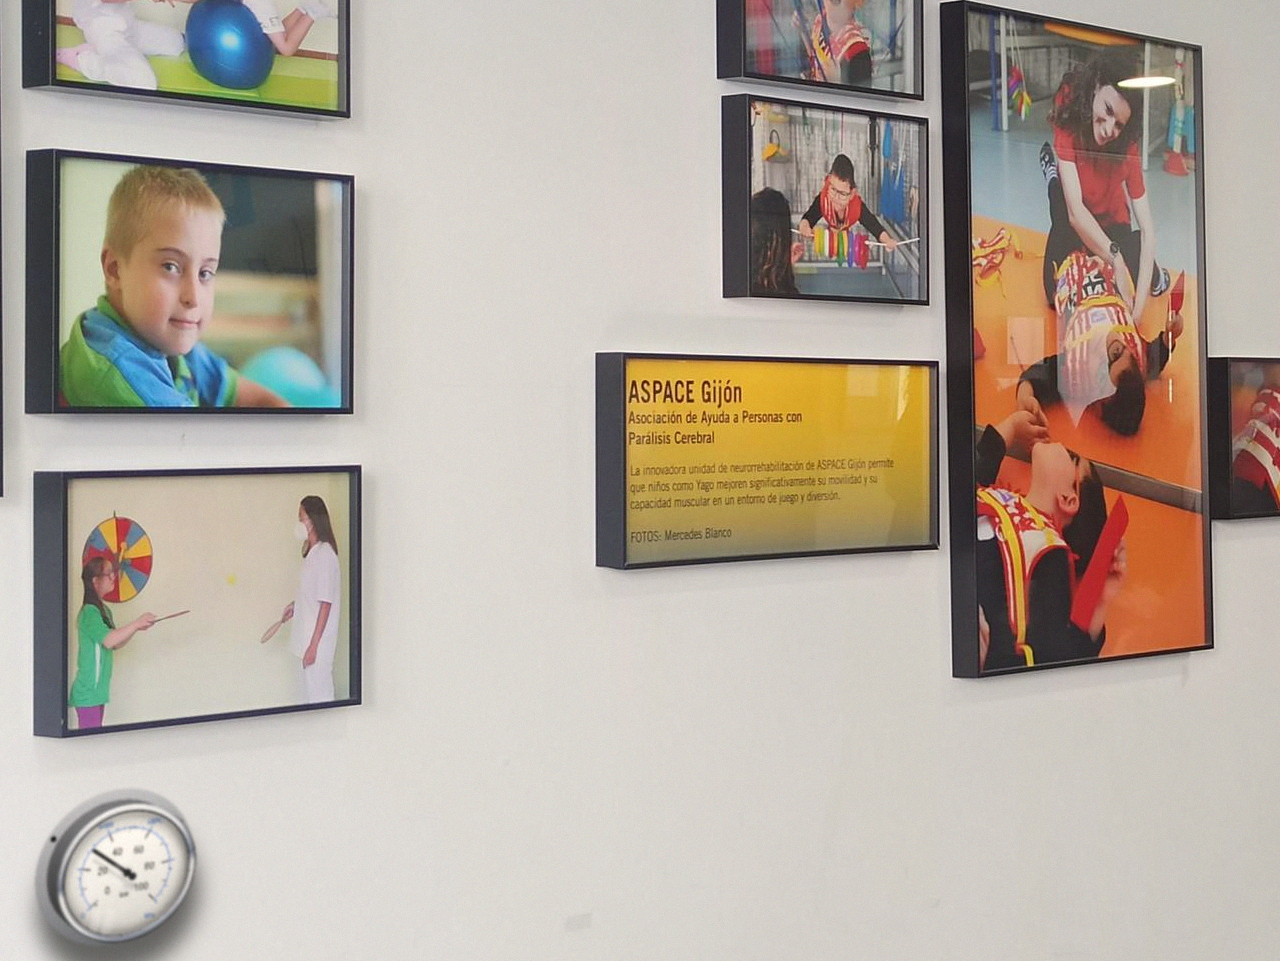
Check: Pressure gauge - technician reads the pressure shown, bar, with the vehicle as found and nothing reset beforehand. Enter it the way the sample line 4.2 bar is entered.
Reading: 30 bar
